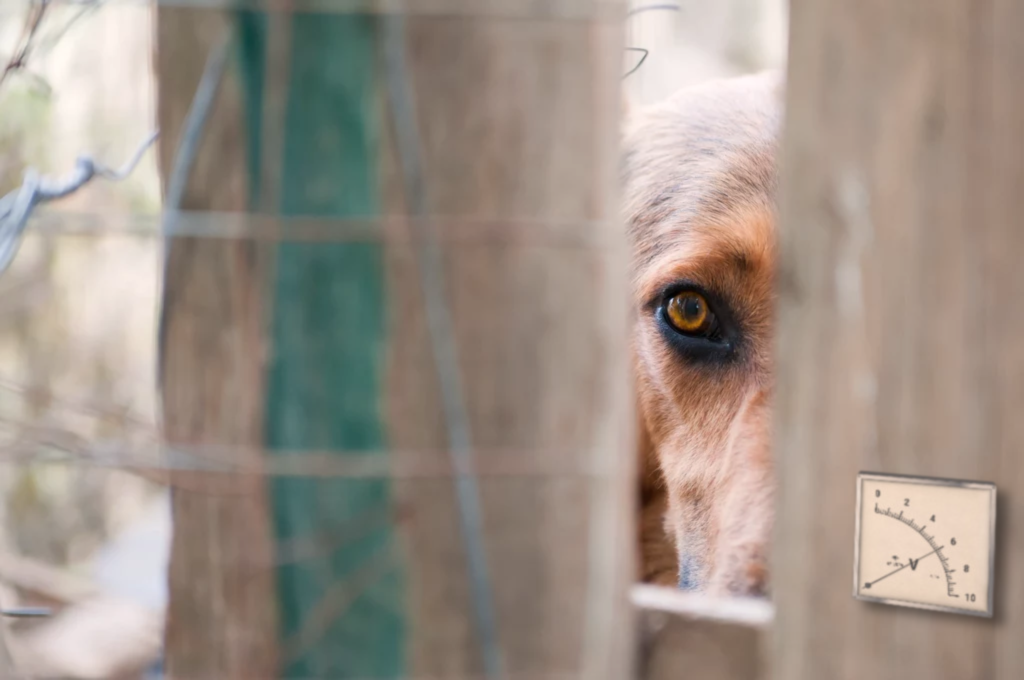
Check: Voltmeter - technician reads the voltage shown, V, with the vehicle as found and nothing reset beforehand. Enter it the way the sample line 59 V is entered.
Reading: 6 V
